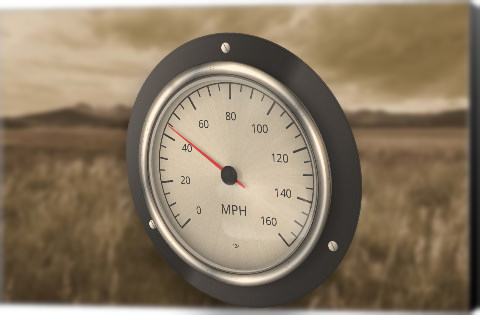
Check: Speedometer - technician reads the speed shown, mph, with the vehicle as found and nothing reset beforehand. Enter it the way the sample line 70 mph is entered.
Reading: 45 mph
